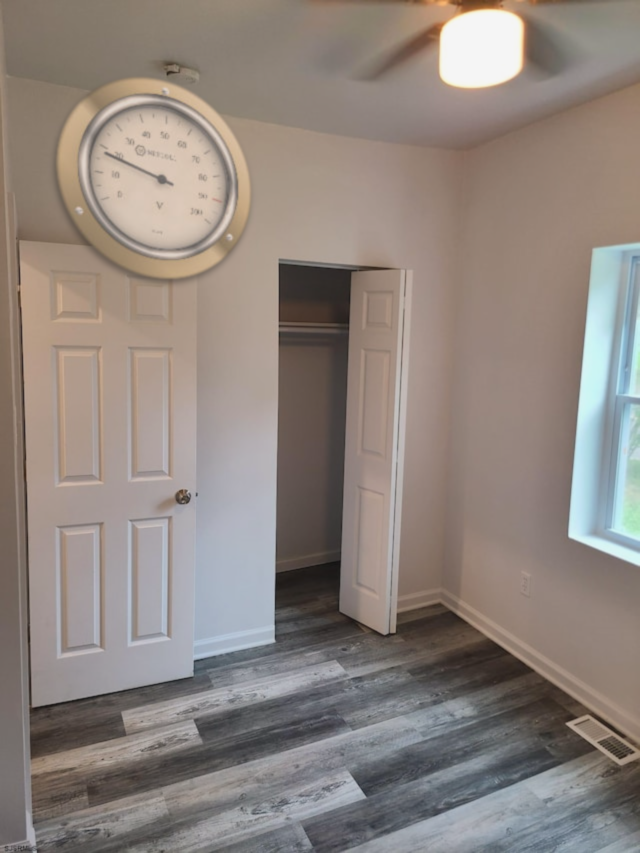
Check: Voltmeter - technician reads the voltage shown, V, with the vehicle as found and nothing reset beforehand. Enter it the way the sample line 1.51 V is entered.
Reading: 17.5 V
